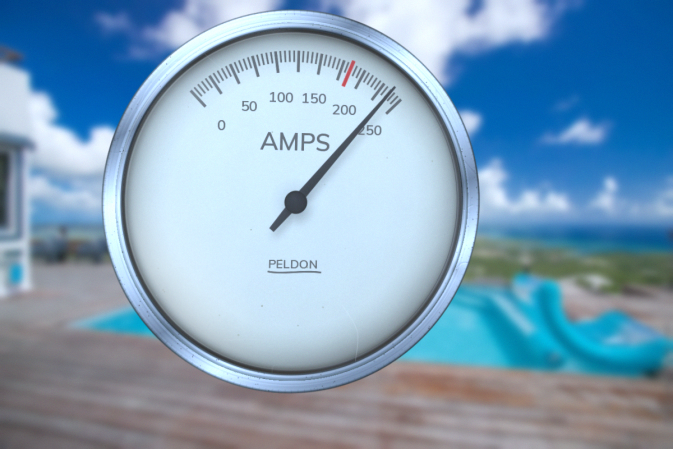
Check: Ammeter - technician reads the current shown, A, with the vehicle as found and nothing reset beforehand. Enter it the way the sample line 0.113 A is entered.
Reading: 235 A
